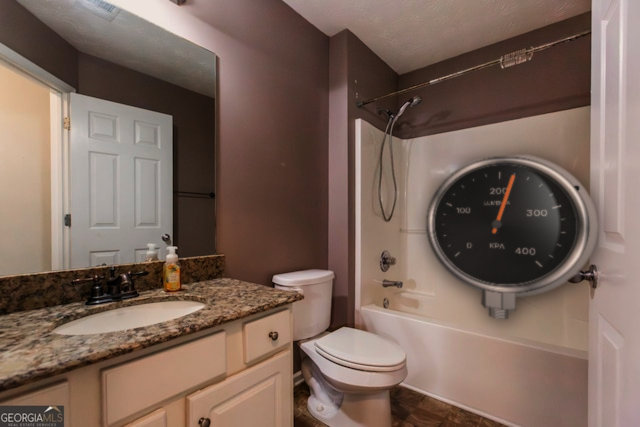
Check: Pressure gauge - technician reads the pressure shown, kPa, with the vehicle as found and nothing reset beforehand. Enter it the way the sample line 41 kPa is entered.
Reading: 220 kPa
